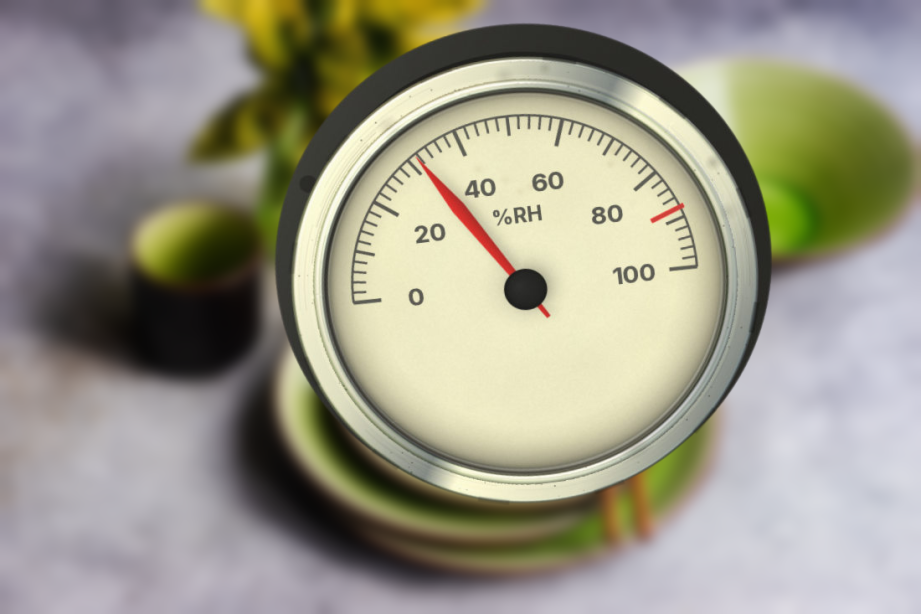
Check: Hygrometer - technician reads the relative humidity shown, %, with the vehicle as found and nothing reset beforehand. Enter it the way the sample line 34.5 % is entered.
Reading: 32 %
